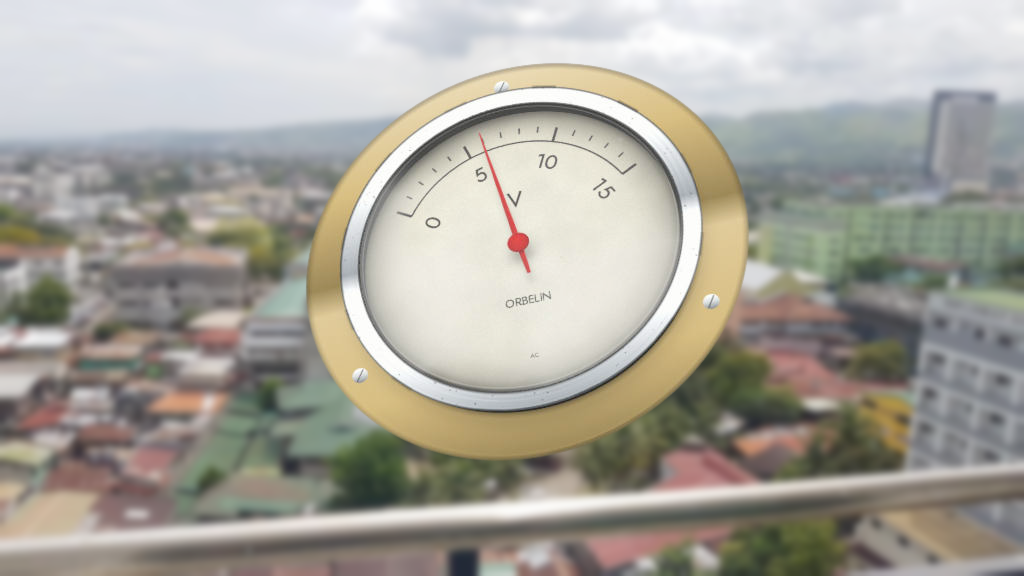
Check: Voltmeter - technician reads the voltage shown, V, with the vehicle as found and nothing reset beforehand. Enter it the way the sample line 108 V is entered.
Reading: 6 V
